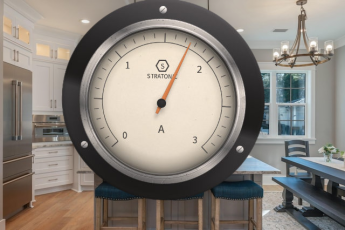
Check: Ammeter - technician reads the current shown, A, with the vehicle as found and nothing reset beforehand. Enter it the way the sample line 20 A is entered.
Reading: 1.75 A
